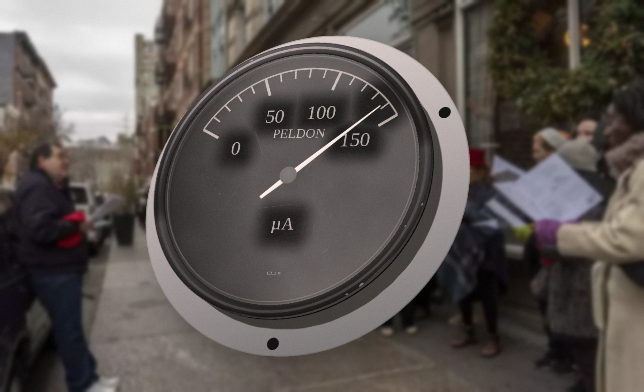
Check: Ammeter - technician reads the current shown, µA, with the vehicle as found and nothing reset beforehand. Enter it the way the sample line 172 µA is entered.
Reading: 140 µA
